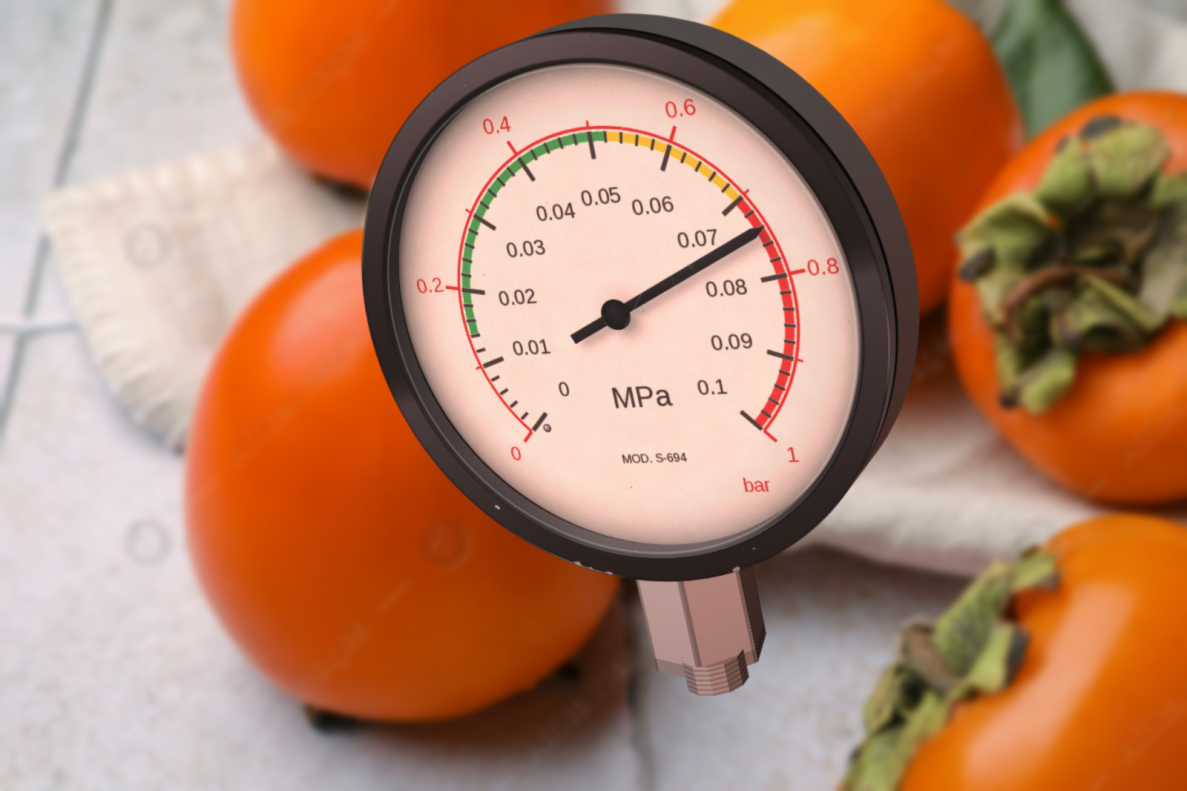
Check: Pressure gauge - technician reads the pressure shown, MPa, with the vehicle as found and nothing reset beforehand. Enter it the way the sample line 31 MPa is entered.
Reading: 0.074 MPa
